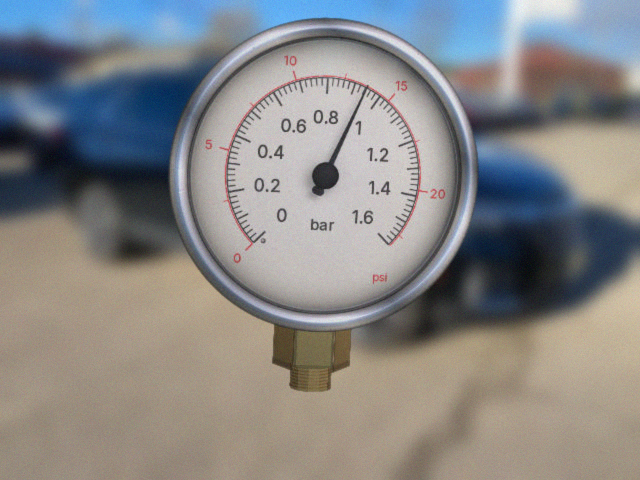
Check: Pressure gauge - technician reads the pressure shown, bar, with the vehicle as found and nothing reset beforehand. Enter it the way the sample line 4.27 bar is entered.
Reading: 0.94 bar
